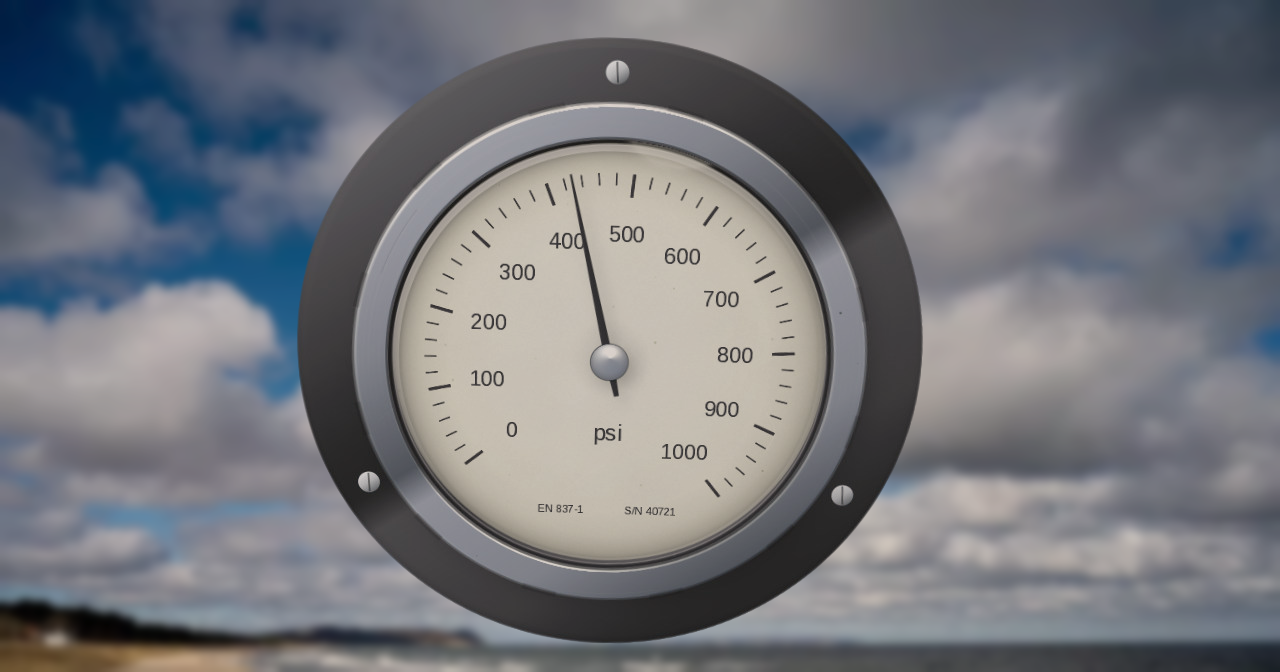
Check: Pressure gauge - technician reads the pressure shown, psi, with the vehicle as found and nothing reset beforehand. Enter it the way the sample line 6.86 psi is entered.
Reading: 430 psi
